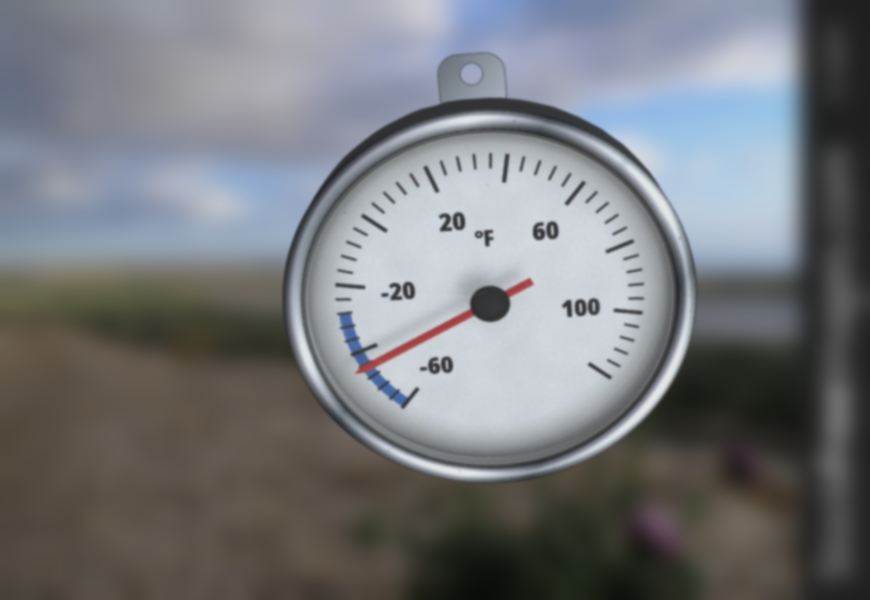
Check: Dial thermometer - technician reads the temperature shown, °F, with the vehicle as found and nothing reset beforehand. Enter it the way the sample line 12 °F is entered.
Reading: -44 °F
